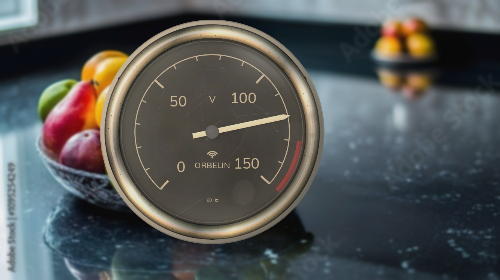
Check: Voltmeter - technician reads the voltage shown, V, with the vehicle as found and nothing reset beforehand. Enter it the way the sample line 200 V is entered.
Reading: 120 V
